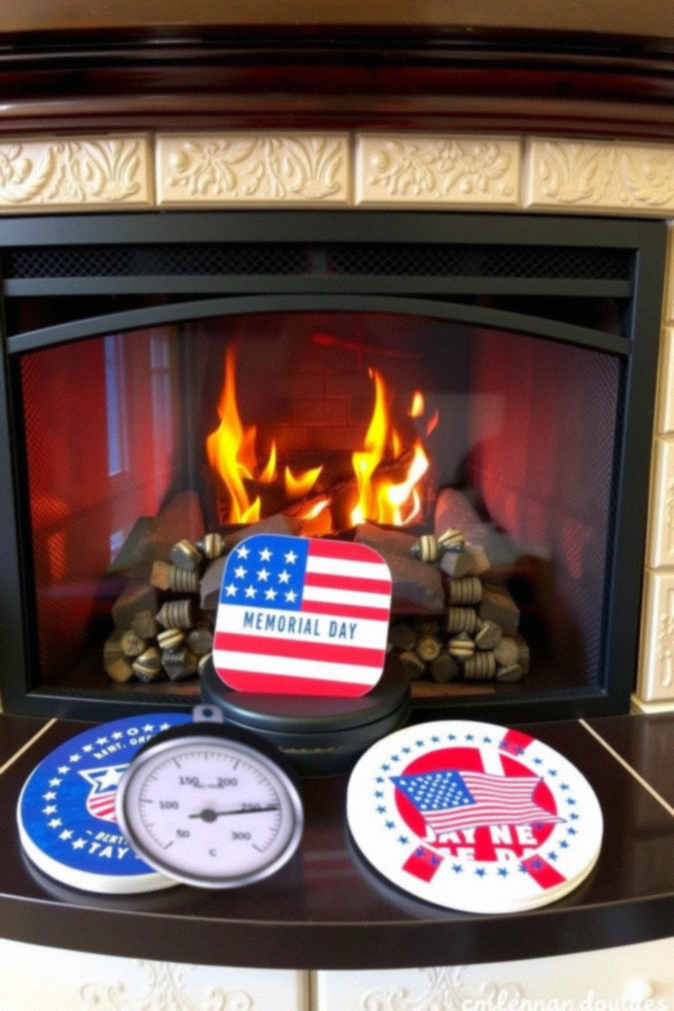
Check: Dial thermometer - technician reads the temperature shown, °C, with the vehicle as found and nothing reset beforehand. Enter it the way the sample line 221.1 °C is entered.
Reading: 250 °C
